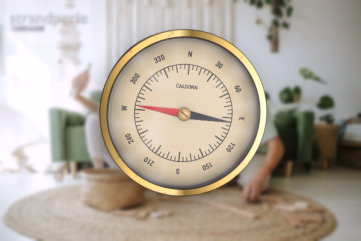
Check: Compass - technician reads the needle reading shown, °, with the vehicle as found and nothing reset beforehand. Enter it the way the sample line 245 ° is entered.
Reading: 275 °
